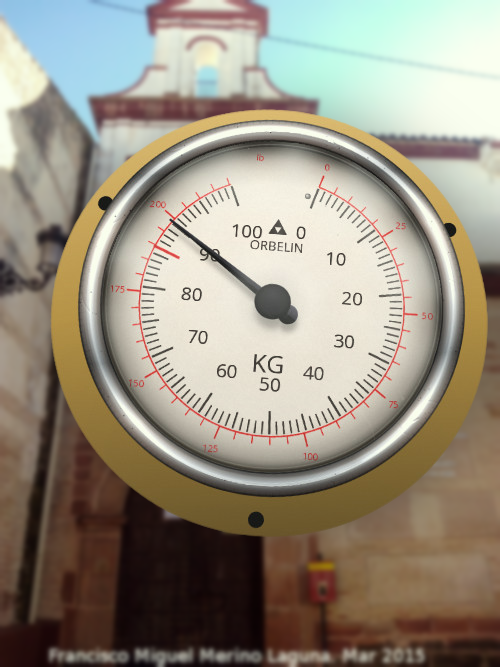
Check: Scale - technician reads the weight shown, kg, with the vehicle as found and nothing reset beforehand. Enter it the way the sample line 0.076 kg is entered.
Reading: 90 kg
